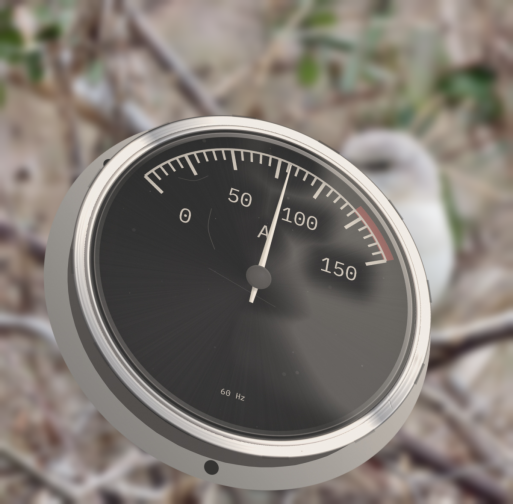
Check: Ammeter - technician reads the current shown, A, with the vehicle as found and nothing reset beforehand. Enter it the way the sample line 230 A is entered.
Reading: 80 A
